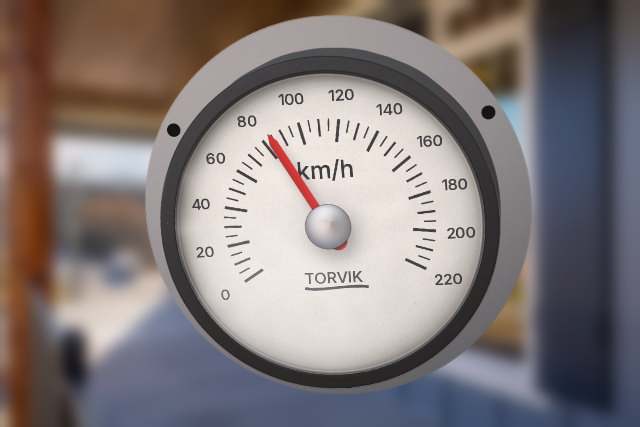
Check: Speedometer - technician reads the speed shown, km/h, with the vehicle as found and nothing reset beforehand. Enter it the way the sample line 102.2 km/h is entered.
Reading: 85 km/h
